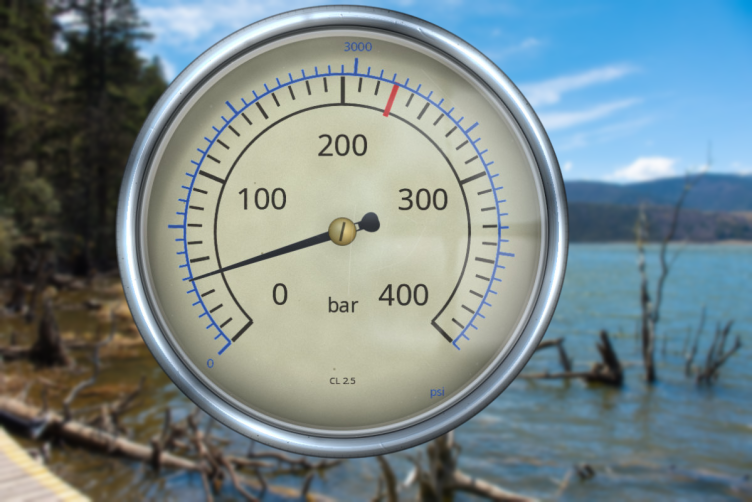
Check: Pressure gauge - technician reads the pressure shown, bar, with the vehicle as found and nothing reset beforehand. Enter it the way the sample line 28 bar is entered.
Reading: 40 bar
